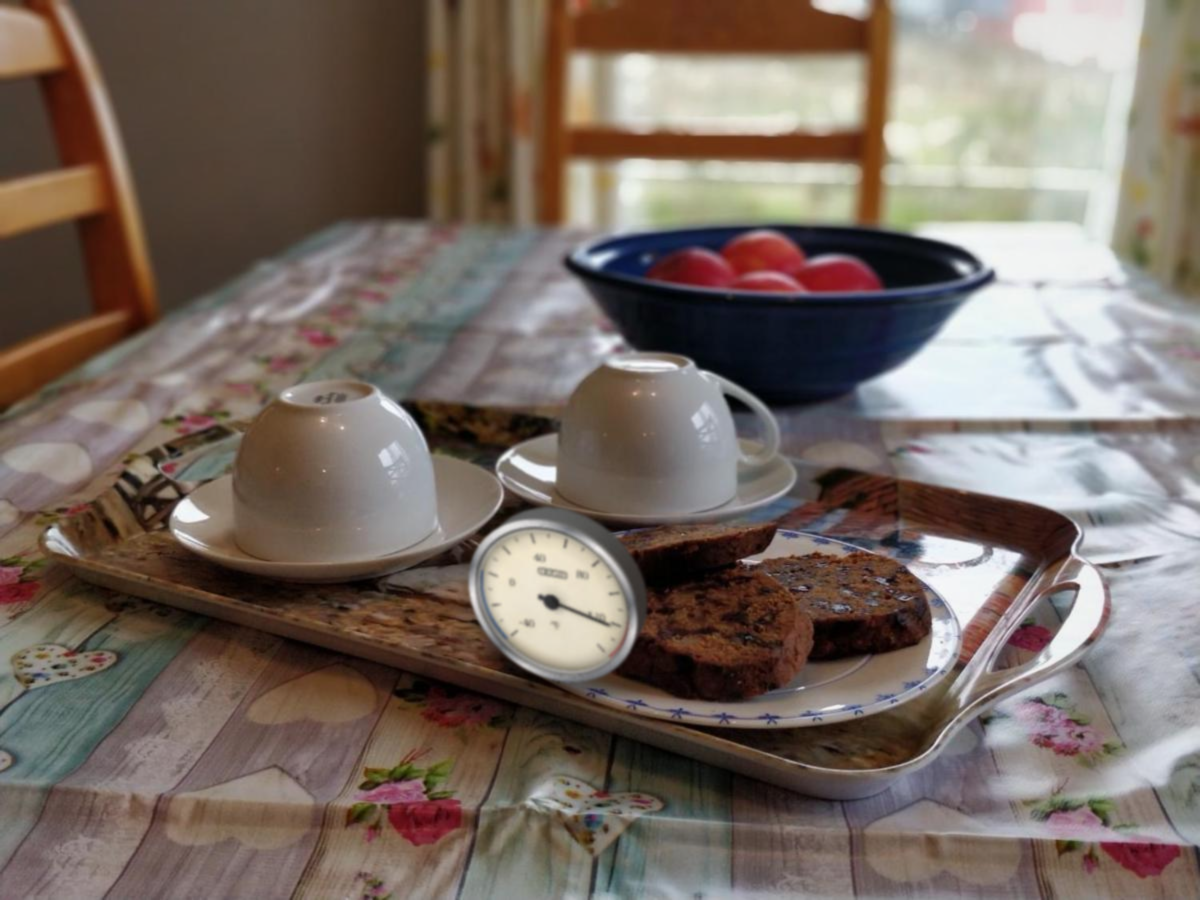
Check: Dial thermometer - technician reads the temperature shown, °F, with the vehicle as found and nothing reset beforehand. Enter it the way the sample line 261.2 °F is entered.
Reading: 120 °F
